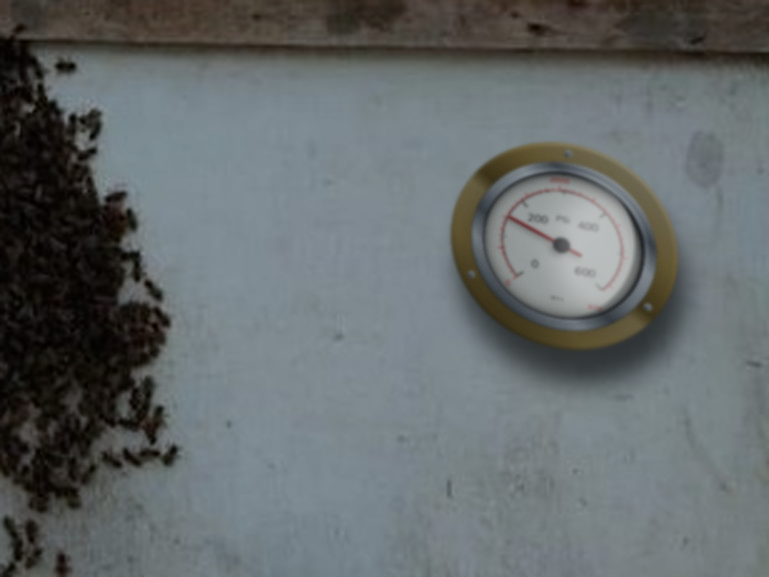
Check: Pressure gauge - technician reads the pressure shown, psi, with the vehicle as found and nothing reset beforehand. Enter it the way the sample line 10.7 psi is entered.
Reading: 150 psi
